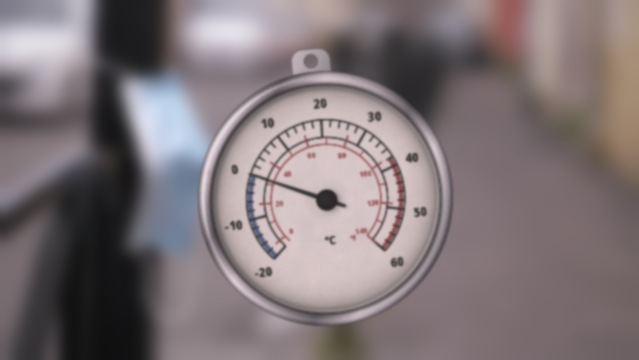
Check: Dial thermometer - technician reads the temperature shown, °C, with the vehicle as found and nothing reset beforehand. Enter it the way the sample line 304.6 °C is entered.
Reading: 0 °C
